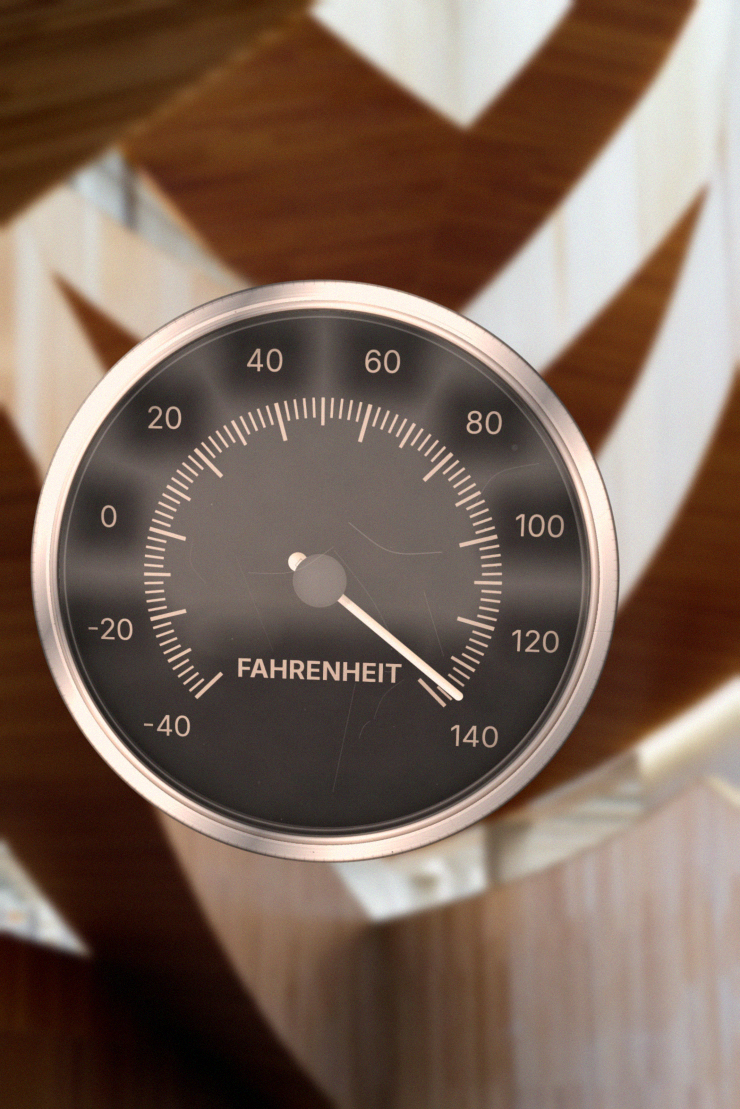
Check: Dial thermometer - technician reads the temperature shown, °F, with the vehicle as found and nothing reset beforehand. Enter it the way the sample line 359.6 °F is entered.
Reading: 136 °F
